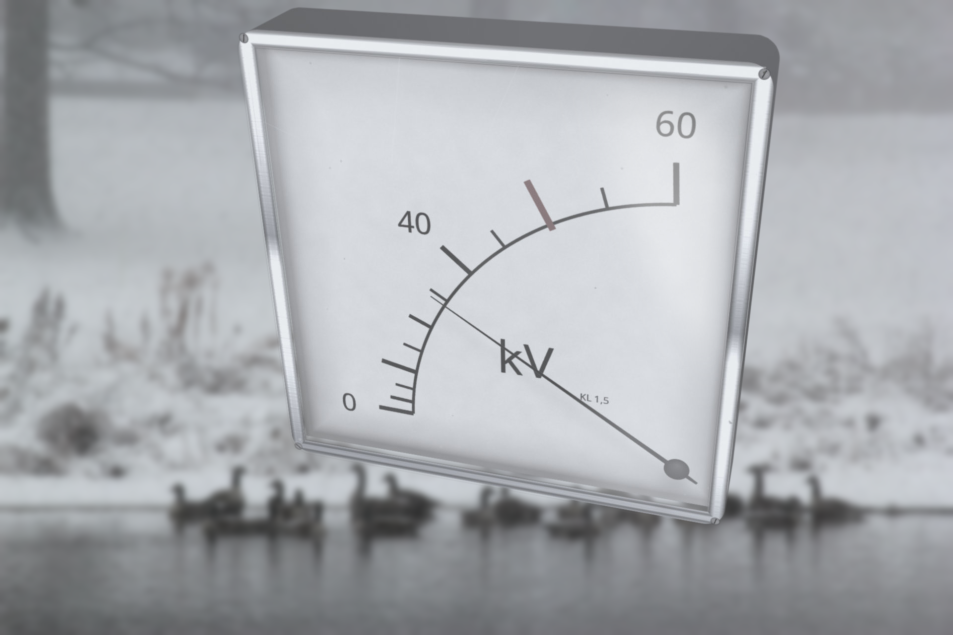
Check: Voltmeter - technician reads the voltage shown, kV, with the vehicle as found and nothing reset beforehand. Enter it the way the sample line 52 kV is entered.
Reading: 35 kV
